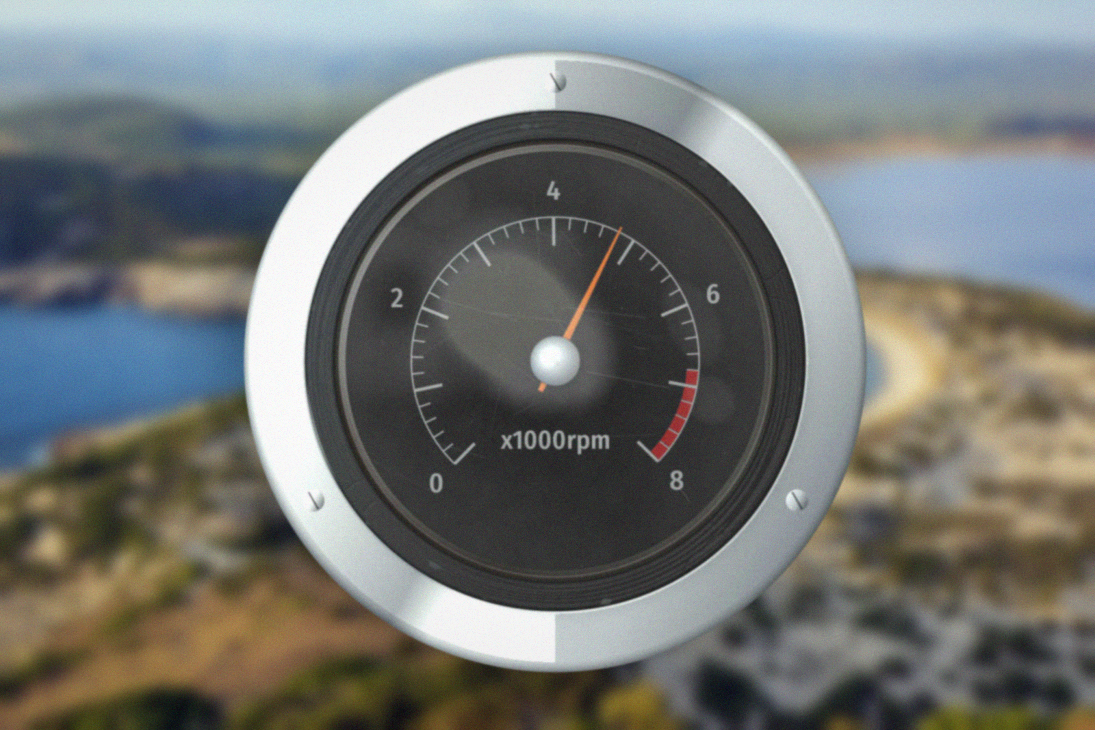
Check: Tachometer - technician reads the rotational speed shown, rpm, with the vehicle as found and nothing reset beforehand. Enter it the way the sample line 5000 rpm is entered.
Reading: 4800 rpm
